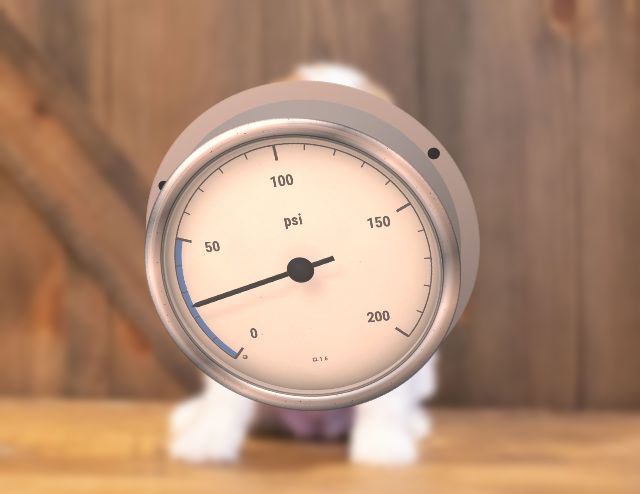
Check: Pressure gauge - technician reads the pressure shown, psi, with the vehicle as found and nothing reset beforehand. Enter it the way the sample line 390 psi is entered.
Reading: 25 psi
